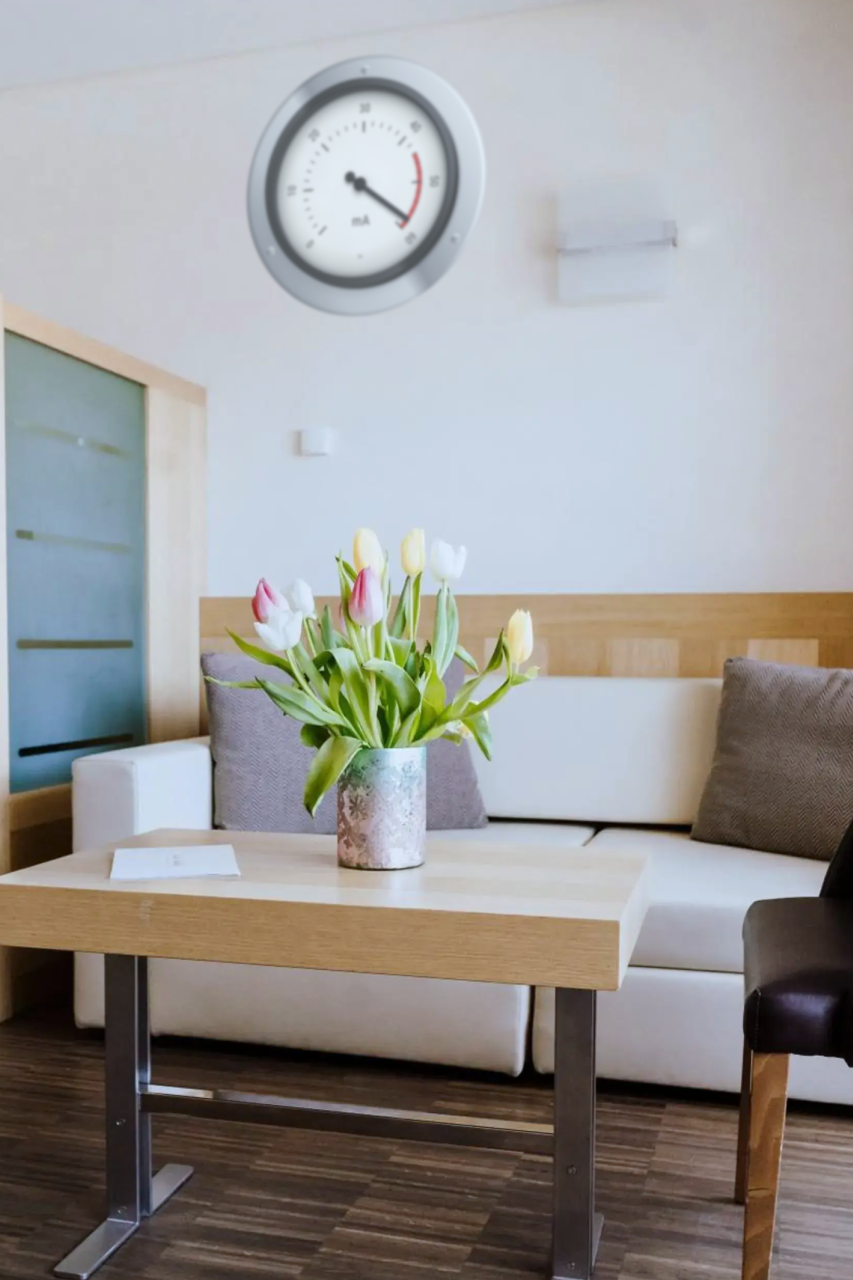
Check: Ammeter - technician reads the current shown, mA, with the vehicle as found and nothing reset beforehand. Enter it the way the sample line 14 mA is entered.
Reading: 58 mA
